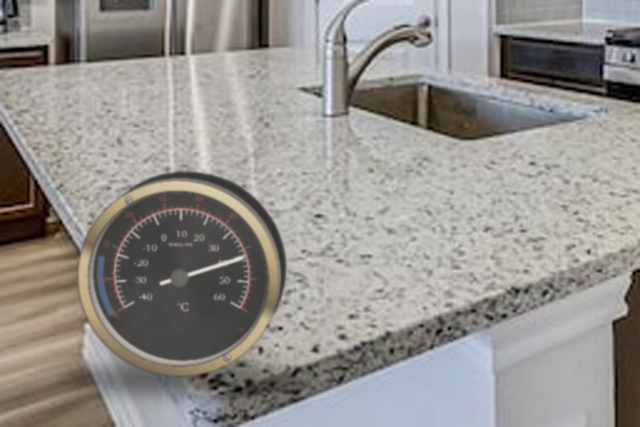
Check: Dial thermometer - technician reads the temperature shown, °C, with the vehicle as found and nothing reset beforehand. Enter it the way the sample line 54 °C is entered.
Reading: 40 °C
